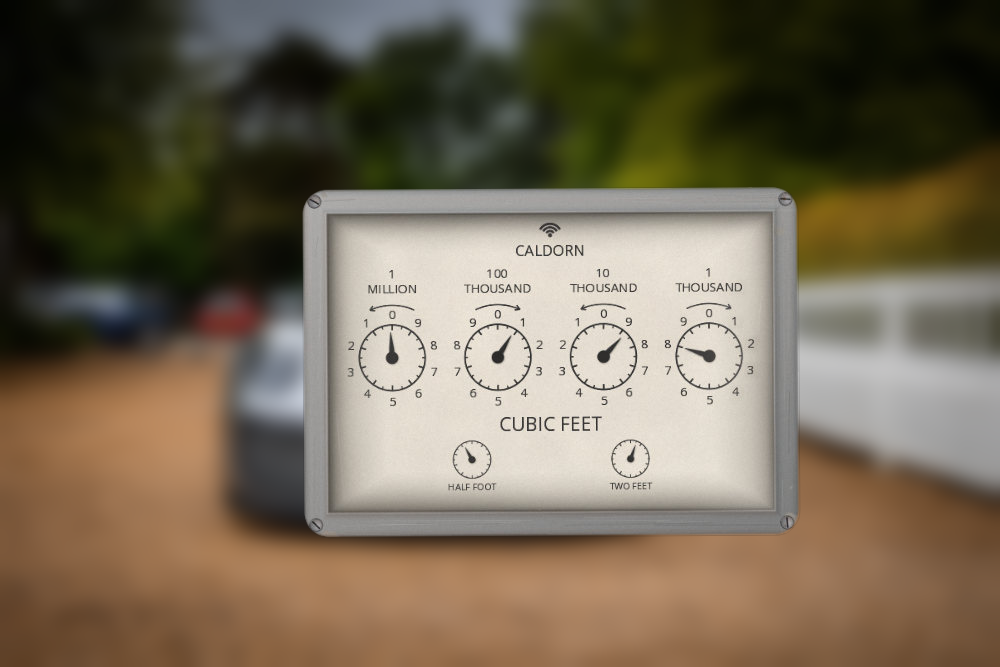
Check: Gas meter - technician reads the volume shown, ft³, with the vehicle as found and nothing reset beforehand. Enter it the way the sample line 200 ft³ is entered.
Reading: 8800 ft³
